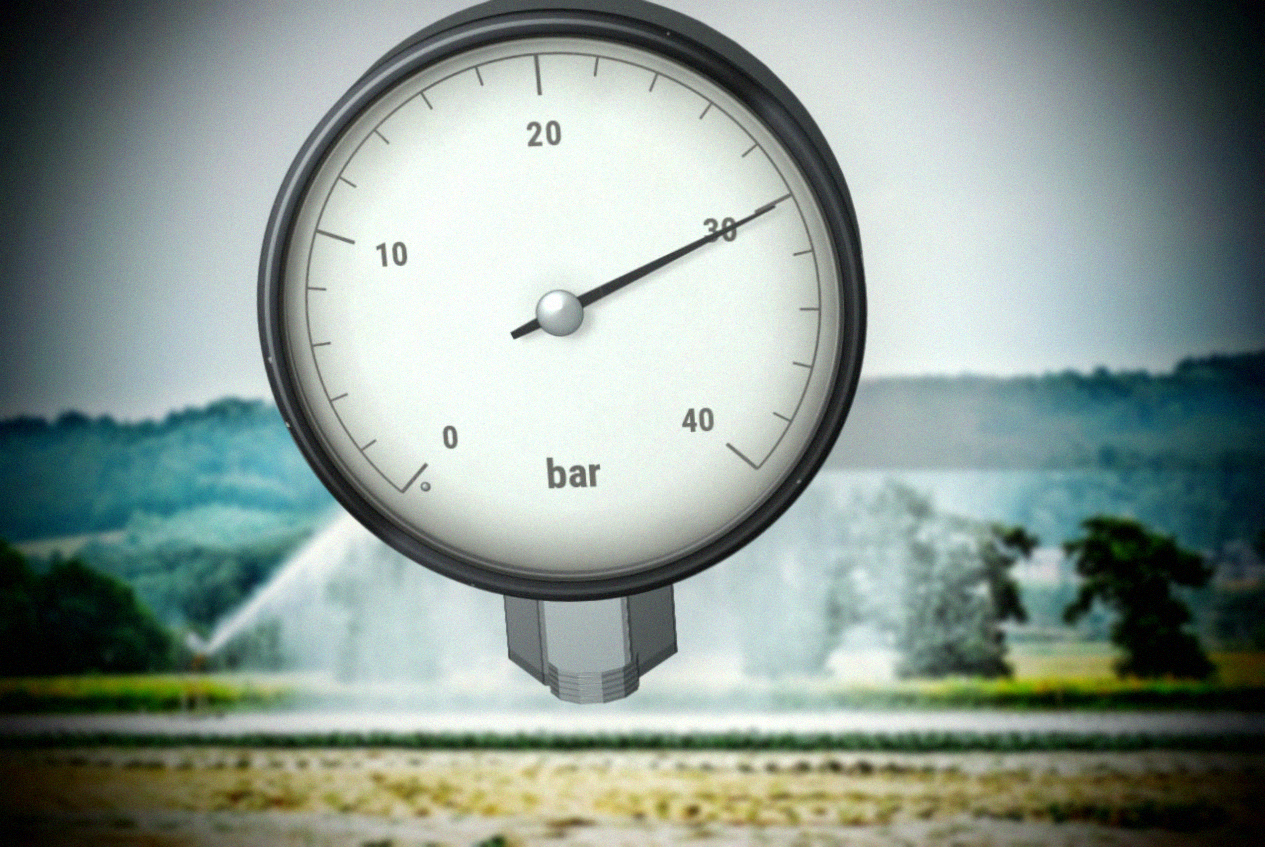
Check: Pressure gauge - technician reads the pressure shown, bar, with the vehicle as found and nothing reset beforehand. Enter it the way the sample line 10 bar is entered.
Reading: 30 bar
